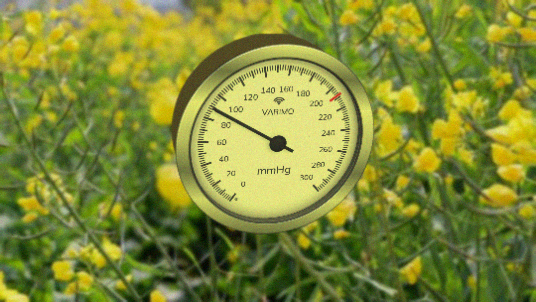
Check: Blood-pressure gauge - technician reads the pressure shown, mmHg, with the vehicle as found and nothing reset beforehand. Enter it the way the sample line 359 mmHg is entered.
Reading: 90 mmHg
